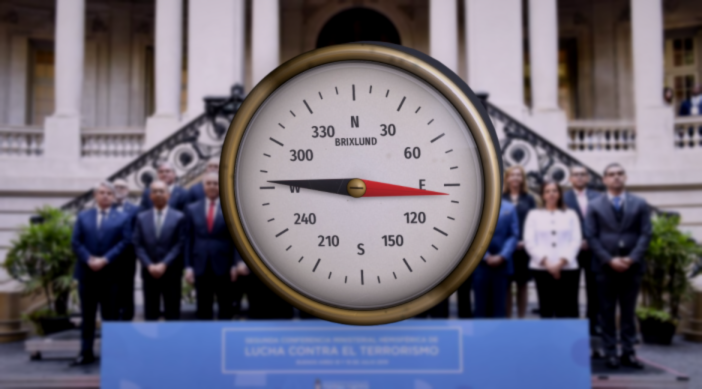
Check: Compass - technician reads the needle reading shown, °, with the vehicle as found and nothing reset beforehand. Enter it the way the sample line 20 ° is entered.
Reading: 95 °
